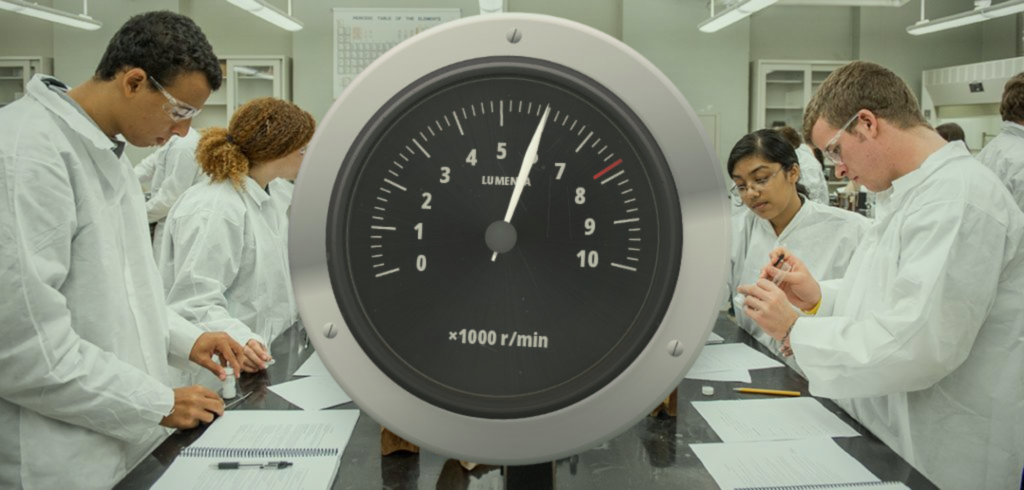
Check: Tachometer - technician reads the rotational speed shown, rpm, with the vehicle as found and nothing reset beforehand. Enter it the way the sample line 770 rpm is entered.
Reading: 6000 rpm
